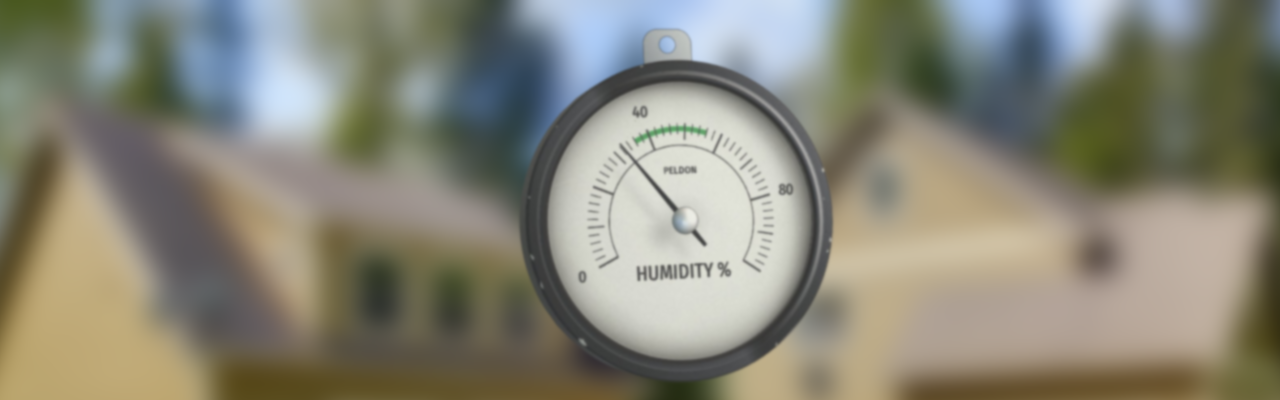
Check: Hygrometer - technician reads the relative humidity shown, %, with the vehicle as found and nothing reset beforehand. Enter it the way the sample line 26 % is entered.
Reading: 32 %
